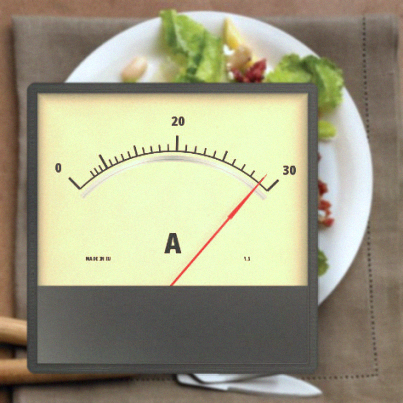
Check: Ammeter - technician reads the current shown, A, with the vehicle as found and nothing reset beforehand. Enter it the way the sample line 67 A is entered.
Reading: 29 A
